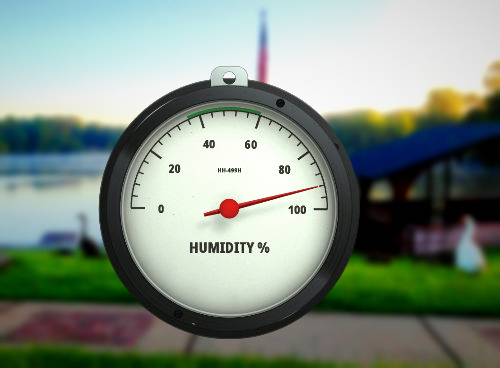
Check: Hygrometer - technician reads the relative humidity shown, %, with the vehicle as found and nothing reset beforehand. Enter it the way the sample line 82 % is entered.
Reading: 92 %
